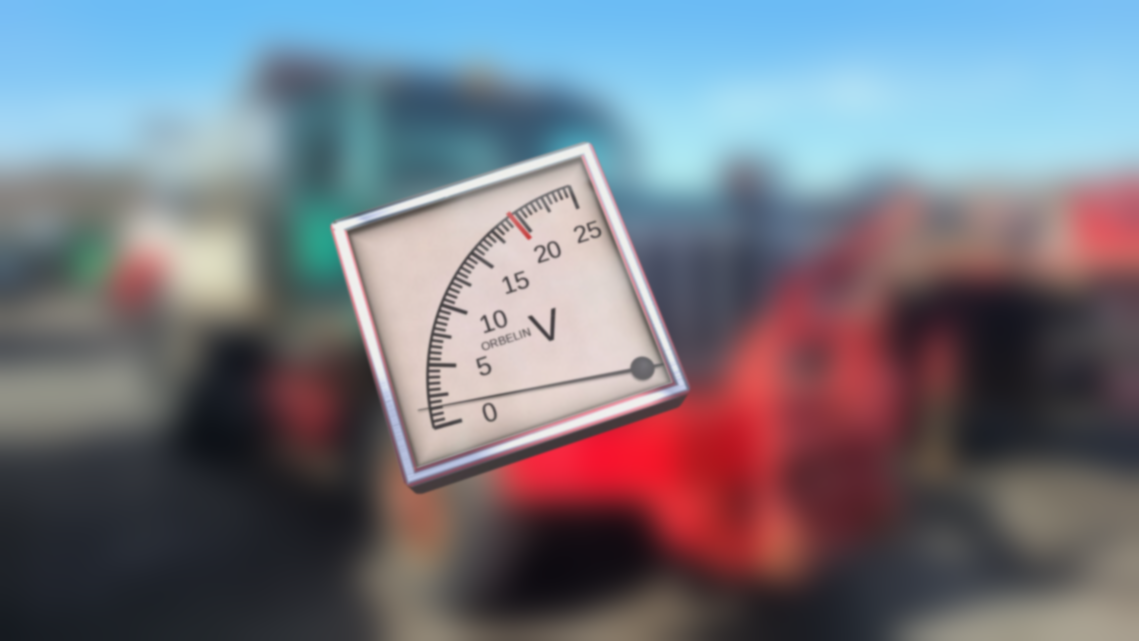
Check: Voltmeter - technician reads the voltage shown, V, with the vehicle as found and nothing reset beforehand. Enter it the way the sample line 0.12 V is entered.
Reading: 1.5 V
